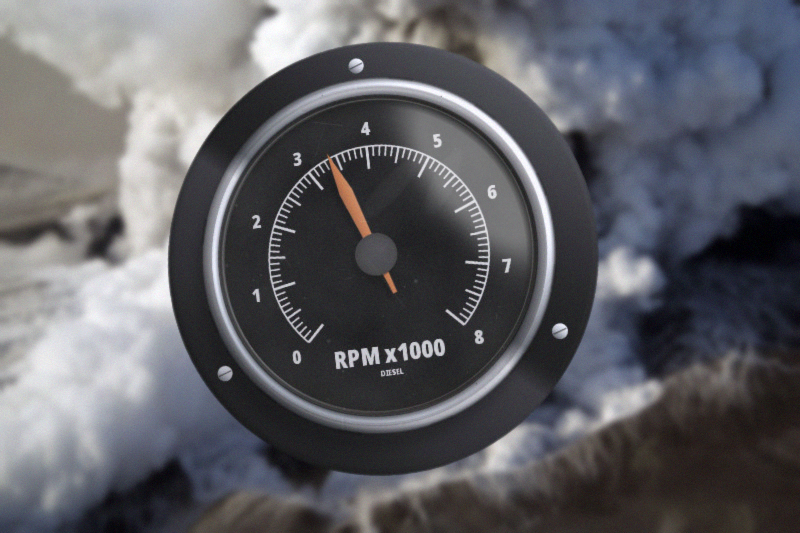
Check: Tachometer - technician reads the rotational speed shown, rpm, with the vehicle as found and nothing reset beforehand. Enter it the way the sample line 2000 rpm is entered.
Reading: 3400 rpm
